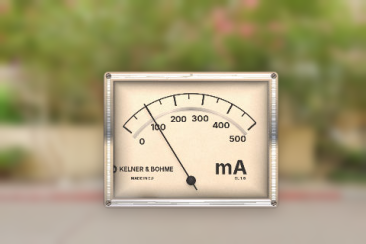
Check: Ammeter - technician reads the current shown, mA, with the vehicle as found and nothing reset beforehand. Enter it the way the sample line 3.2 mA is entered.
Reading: 100 mA
